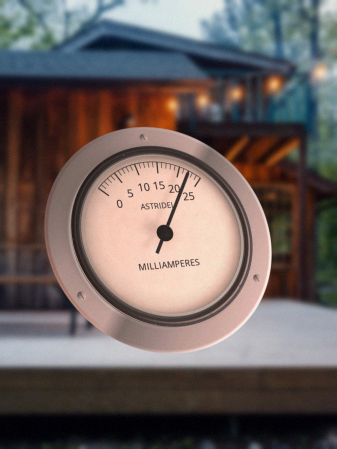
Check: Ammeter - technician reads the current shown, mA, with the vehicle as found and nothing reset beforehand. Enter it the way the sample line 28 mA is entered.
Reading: 22 mA
